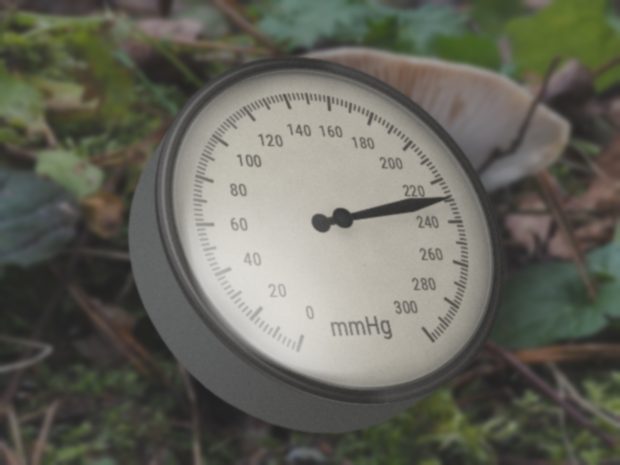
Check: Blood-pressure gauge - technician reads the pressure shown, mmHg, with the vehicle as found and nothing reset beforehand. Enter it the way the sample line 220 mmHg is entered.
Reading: 230 mmHg
